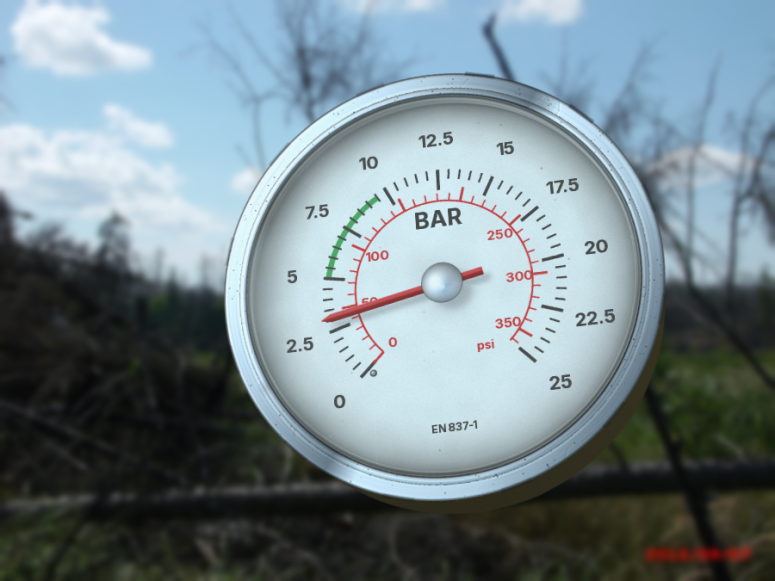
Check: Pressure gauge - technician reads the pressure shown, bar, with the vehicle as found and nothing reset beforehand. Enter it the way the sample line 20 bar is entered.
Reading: 3 bar
